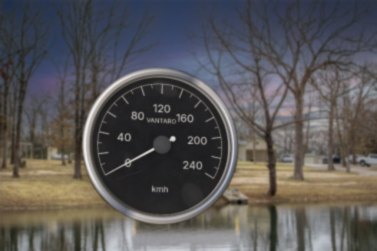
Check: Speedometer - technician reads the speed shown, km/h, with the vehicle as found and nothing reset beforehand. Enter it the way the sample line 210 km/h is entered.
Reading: 0 km/h
